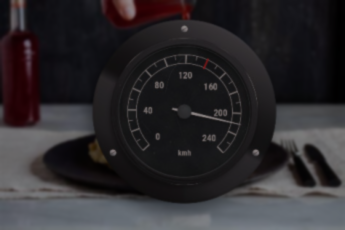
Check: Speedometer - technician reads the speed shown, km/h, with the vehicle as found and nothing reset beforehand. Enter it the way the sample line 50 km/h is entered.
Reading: 210 km/h
